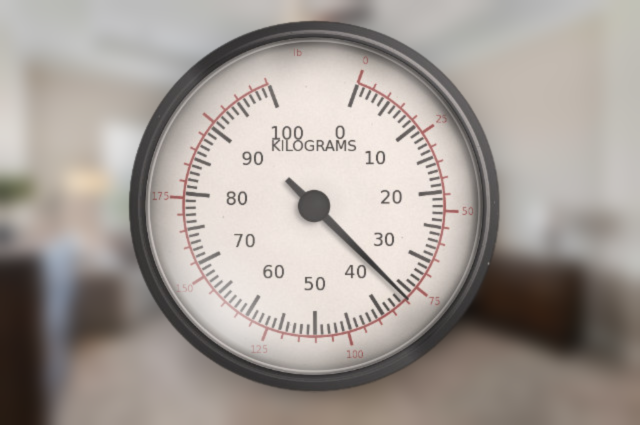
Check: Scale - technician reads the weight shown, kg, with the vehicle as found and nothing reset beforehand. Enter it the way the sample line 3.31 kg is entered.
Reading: 36 kg
